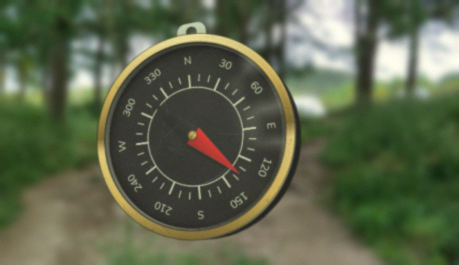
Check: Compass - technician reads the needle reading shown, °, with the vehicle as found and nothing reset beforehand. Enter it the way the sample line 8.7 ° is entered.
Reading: 135 °
